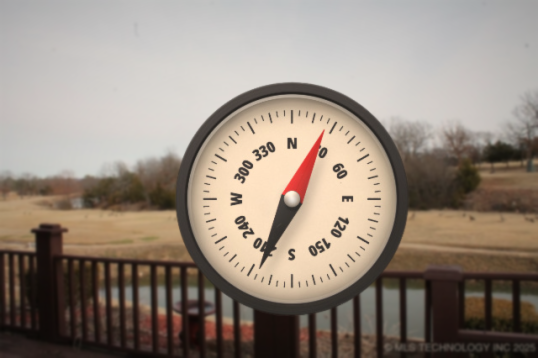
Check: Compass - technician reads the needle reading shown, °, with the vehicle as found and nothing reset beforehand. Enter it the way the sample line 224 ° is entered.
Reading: 25 °
